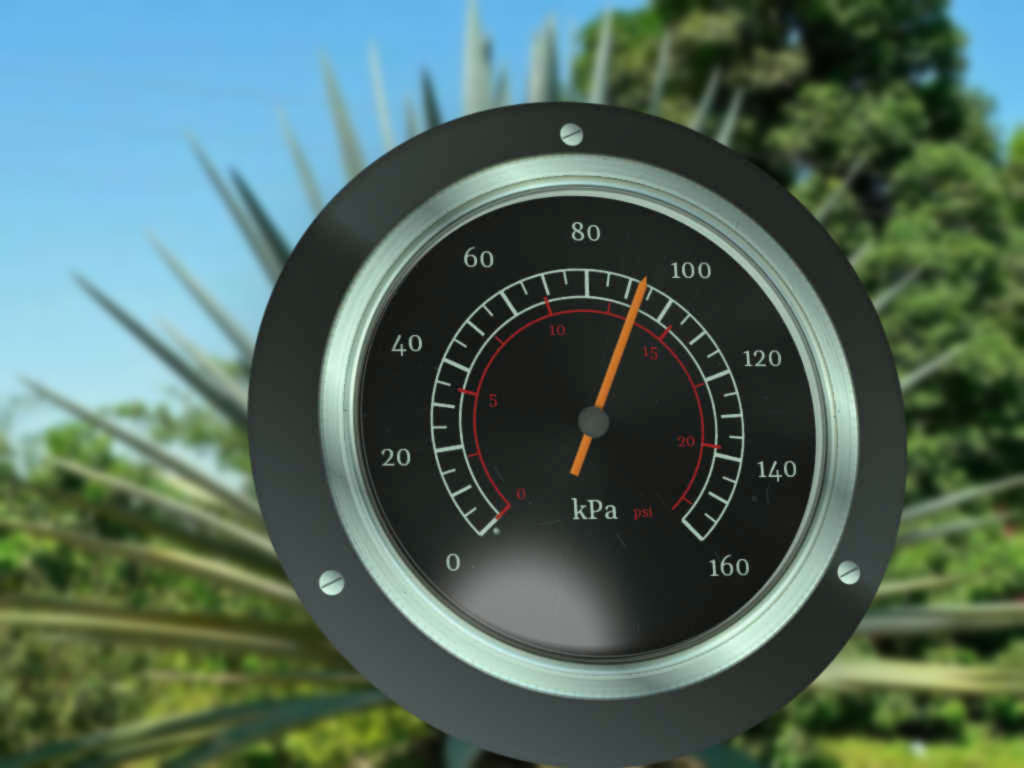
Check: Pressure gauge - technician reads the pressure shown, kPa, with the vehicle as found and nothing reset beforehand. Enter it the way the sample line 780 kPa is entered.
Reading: 92.5 kPa
